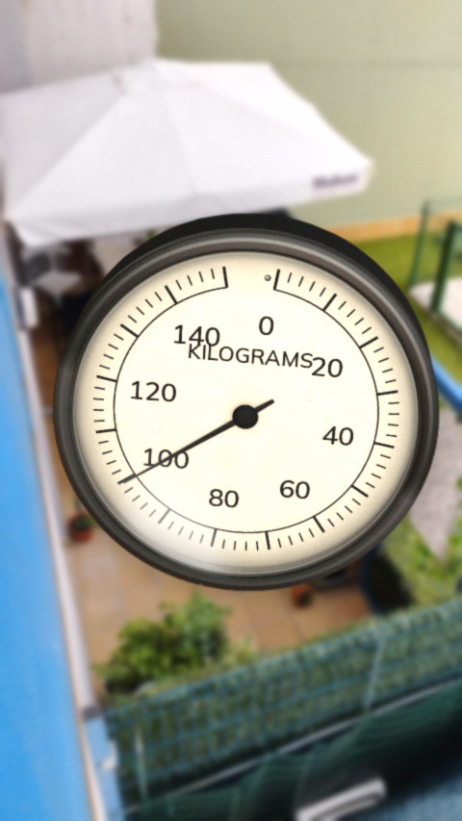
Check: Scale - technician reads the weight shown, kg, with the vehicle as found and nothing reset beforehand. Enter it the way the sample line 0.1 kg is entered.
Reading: 100 kg
